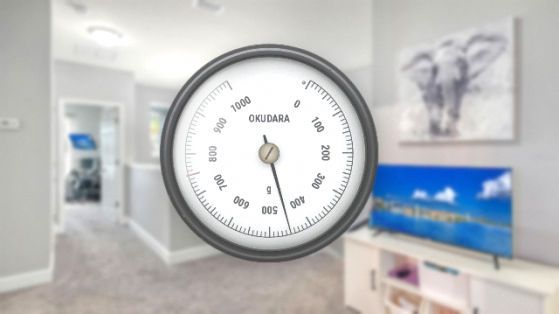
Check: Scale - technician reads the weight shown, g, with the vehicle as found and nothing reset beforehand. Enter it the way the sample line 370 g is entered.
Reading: 450 g
